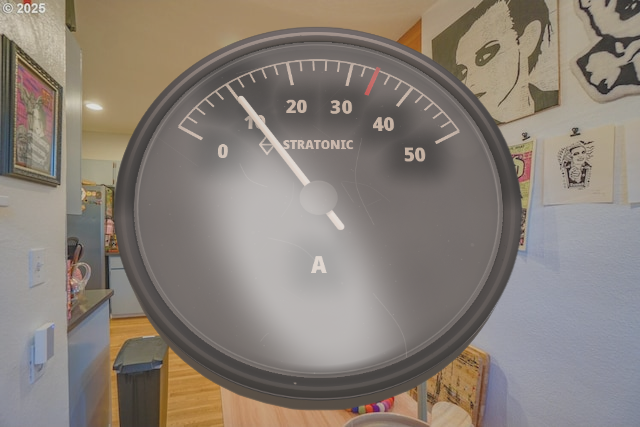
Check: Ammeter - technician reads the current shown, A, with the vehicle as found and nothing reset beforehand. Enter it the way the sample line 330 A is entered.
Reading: 10 A
